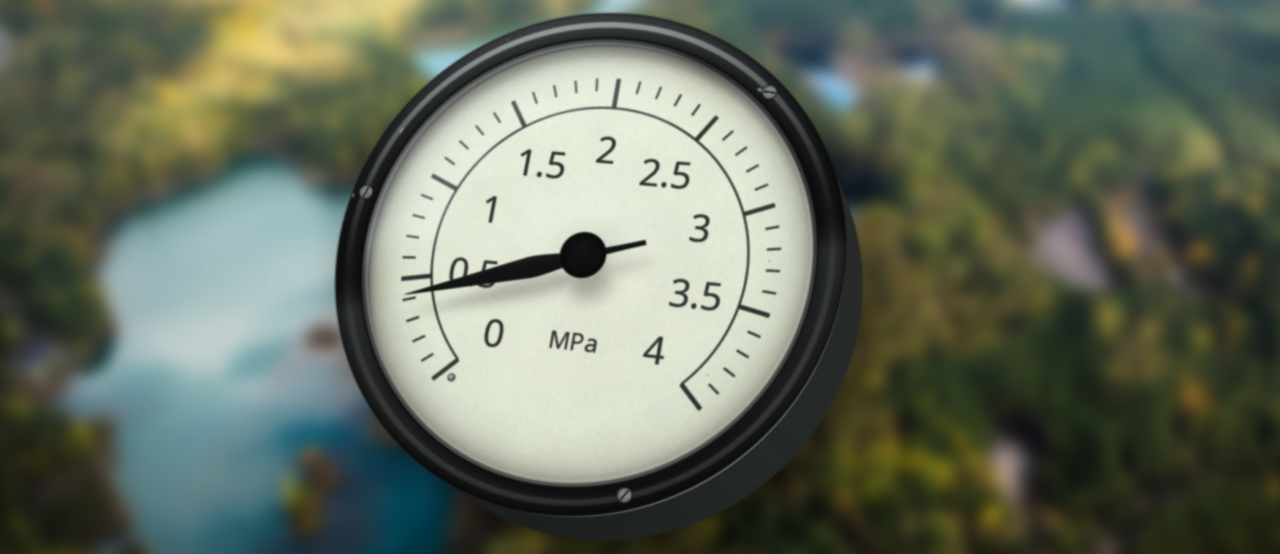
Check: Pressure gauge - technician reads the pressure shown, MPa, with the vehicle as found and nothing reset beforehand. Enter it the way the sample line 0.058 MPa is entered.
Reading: 0.4 MPa
